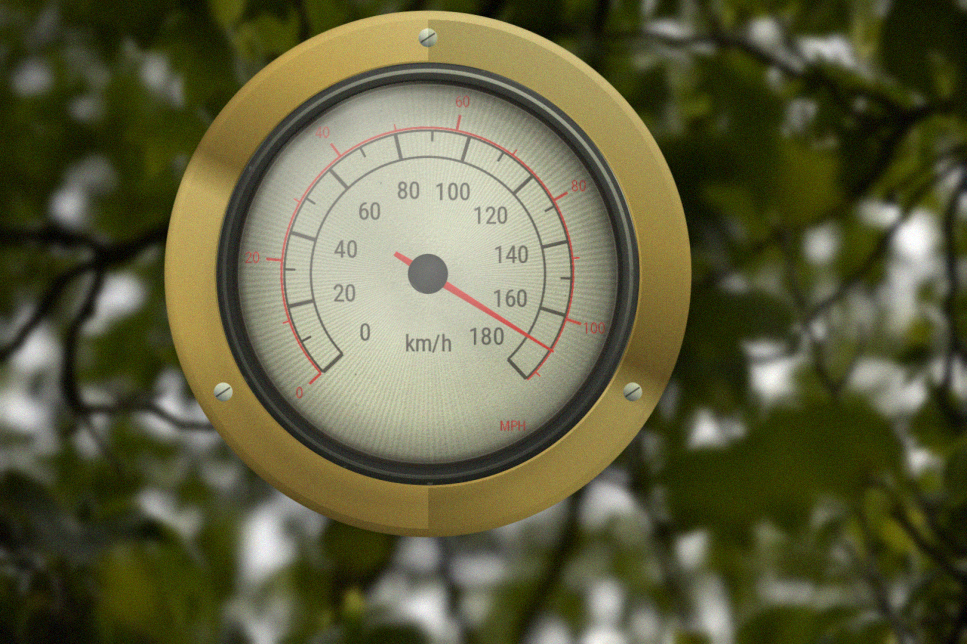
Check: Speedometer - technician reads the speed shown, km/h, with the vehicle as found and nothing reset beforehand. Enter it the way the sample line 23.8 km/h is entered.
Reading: 170 km/h
